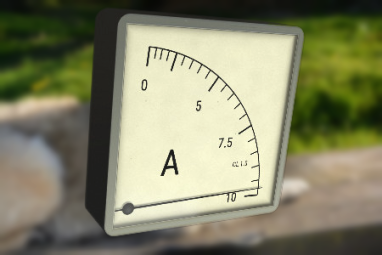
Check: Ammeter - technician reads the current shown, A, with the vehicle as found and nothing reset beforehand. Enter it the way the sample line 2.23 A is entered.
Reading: 9.75 A
